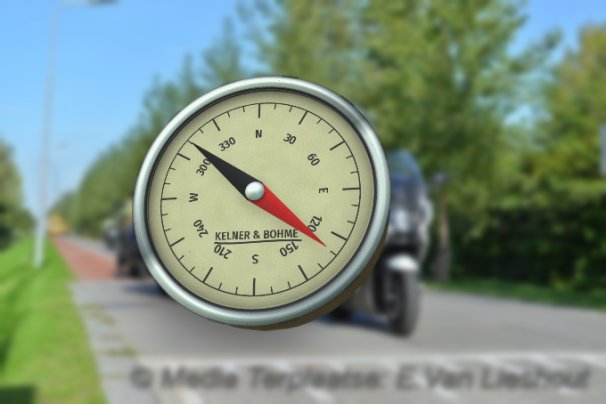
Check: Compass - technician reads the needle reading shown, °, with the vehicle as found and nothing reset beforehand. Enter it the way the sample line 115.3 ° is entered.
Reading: 130 °
